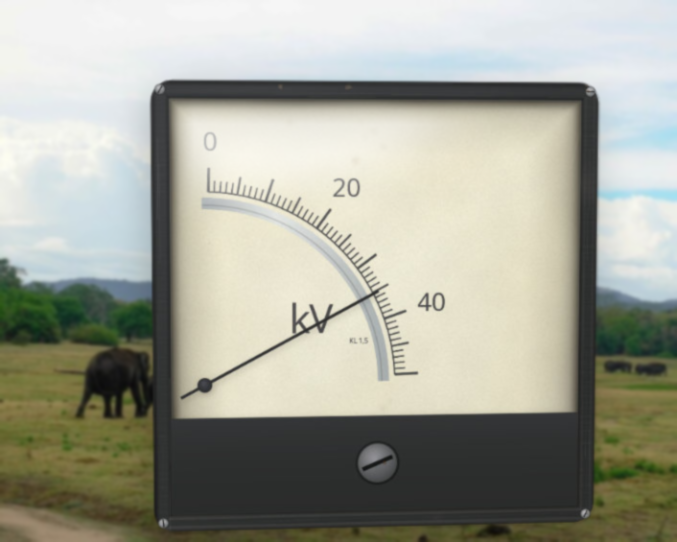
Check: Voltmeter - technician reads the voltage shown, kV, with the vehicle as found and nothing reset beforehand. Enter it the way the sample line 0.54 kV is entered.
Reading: 35 kV
